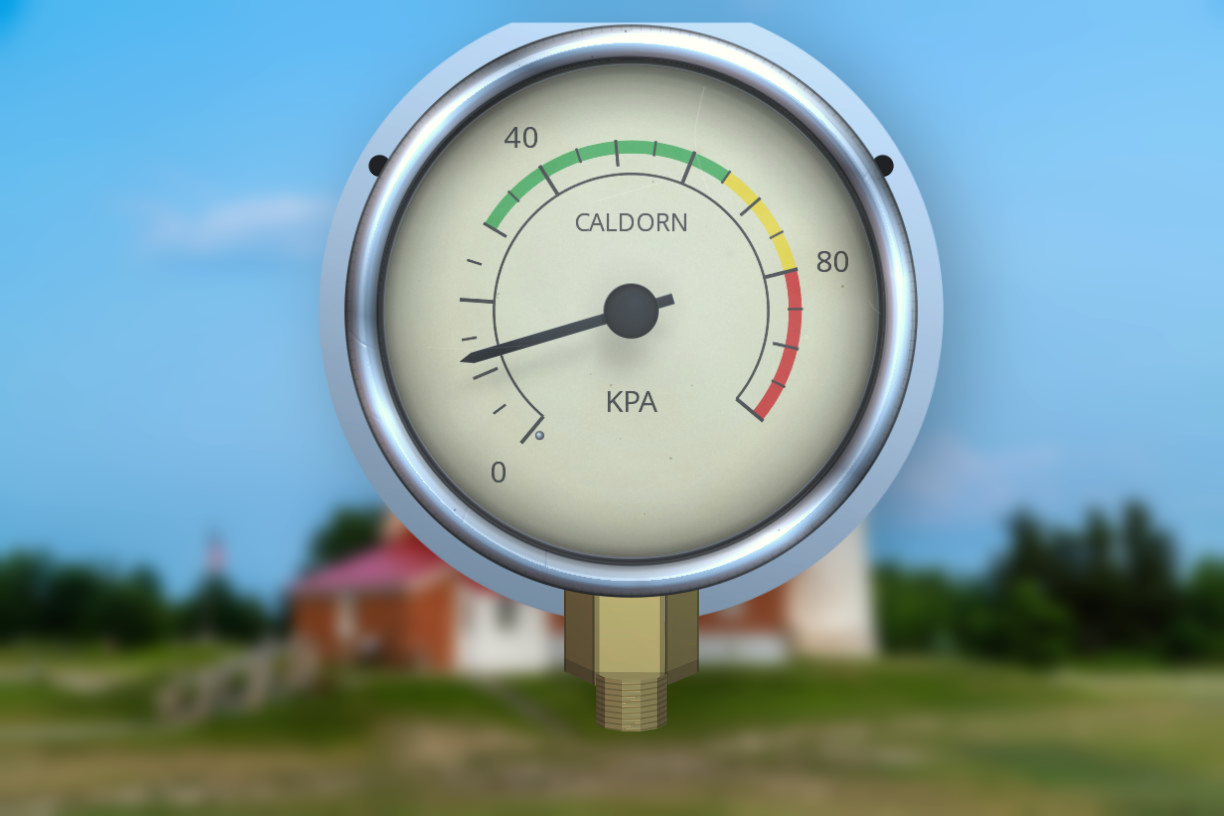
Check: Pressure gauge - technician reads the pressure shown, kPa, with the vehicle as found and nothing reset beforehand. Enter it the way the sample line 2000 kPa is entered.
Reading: 12.5 kPa
